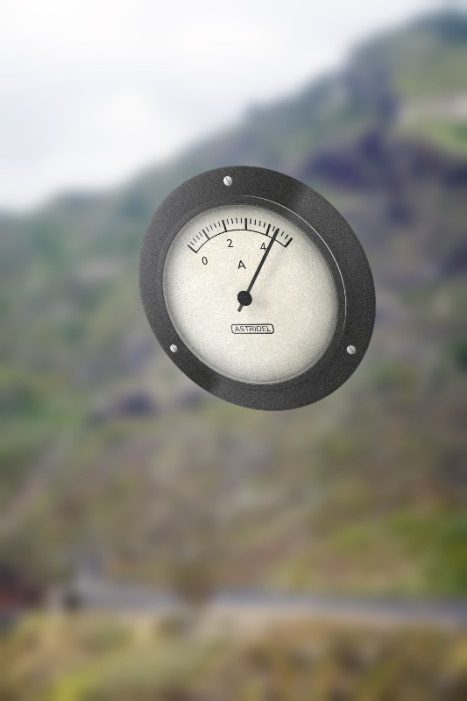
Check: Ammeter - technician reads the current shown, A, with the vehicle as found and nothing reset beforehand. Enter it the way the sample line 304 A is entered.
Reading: 4.4 A
